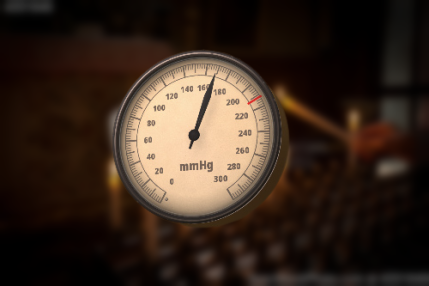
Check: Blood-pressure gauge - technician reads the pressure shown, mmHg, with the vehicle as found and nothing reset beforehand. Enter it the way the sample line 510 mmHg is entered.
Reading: 170 mmHg
